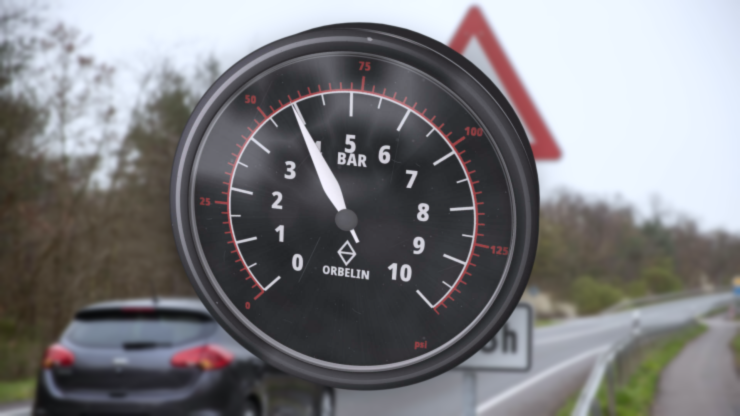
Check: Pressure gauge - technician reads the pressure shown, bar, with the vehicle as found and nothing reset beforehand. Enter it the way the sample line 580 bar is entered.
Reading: 4 bar
